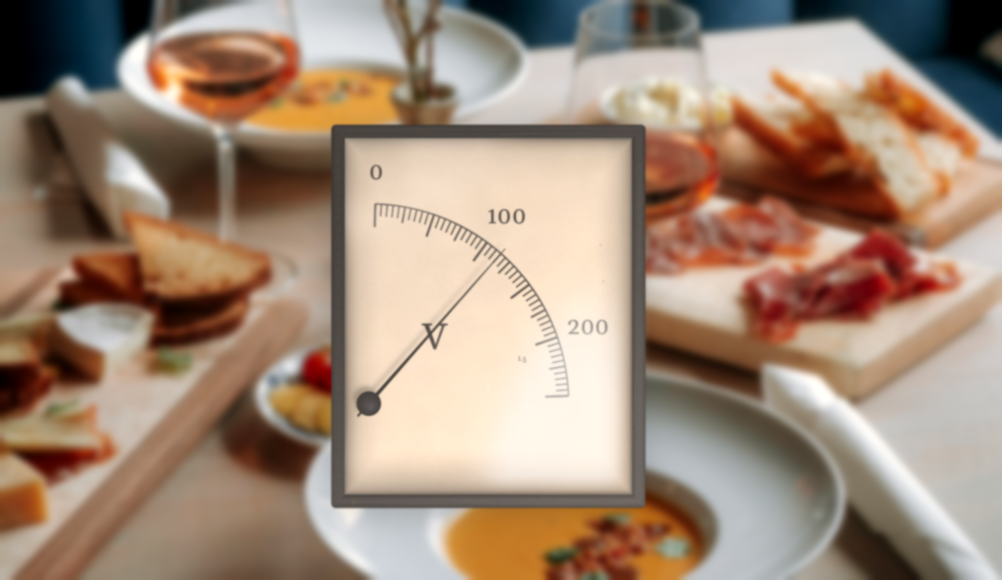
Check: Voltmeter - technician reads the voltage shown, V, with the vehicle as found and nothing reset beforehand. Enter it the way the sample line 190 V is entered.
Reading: 115 V
